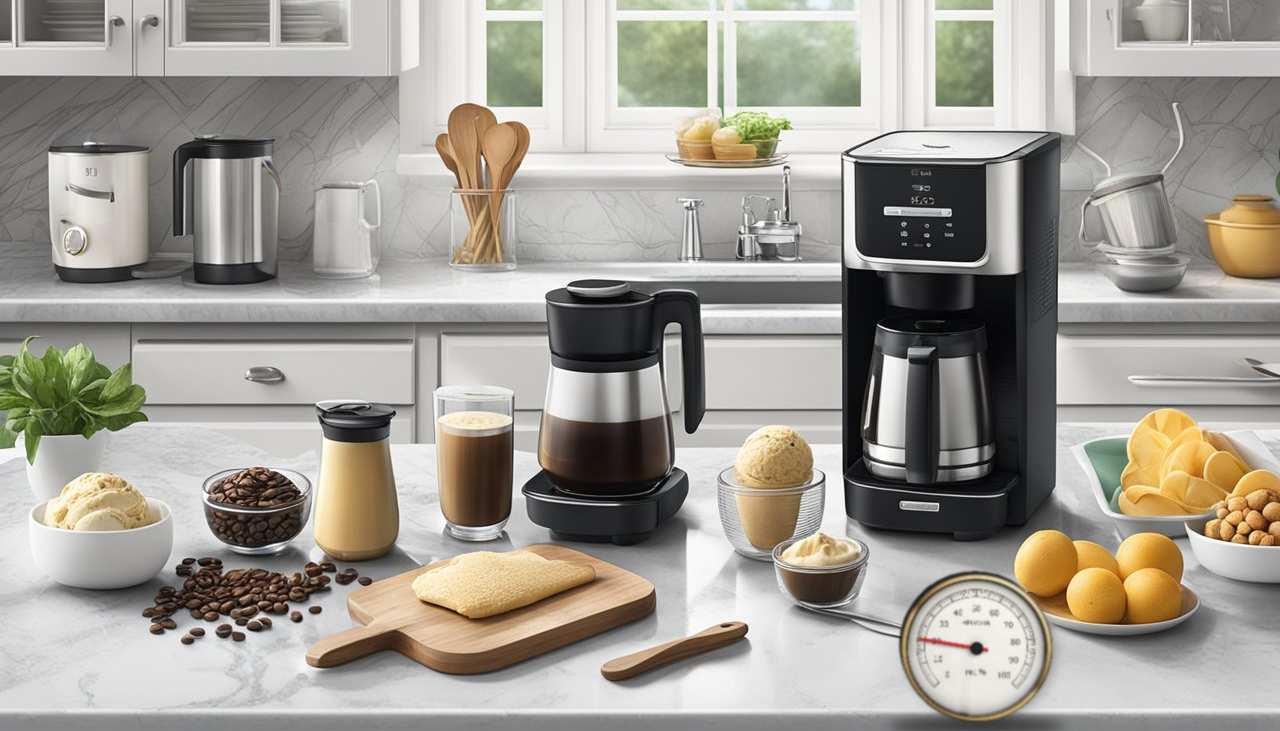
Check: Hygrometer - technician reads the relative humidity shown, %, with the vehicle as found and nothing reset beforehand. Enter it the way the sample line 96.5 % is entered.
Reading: 20 %
